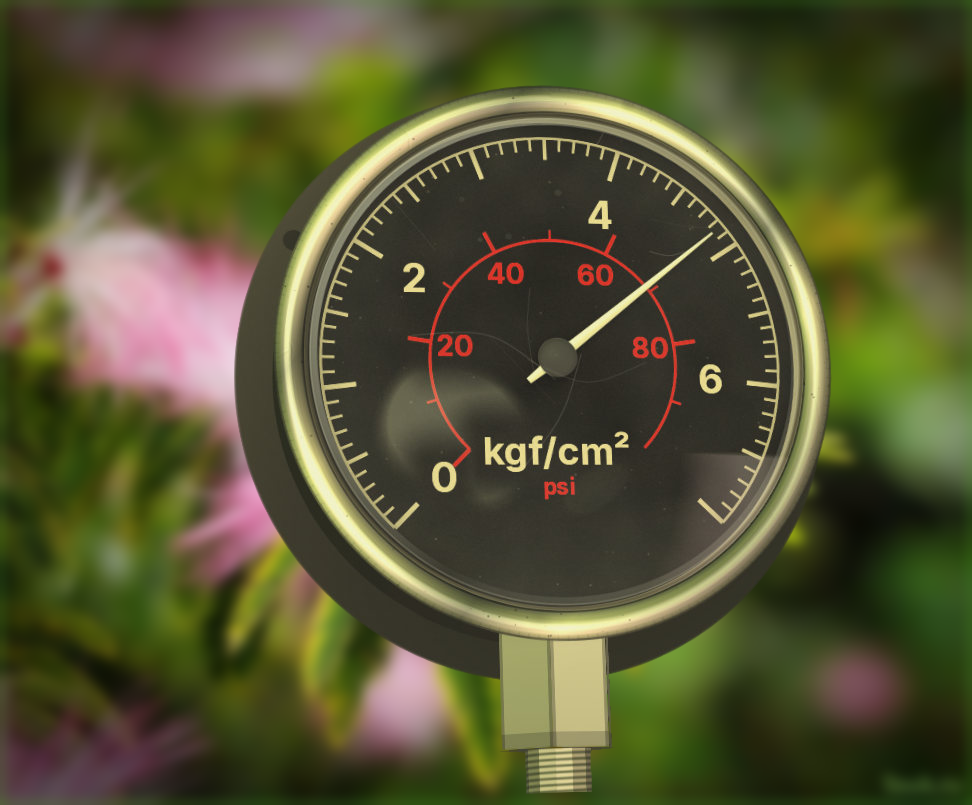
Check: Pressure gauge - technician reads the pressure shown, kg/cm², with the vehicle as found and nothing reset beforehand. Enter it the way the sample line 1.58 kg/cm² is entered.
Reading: 4.85 kg/cm²
